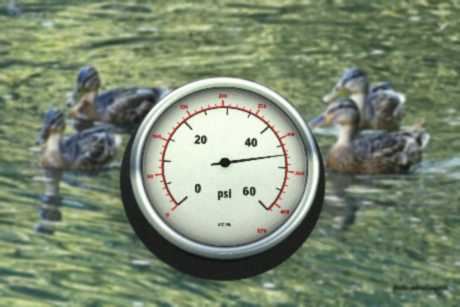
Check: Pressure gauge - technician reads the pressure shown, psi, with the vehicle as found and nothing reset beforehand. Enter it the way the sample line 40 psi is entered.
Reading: 47.5 psi
